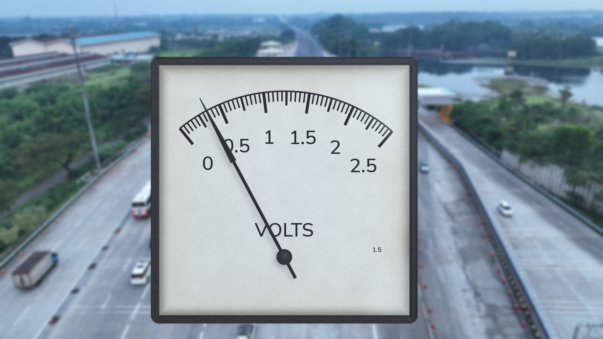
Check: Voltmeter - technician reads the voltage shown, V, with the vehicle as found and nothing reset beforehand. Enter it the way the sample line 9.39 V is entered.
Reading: 0.35 V
